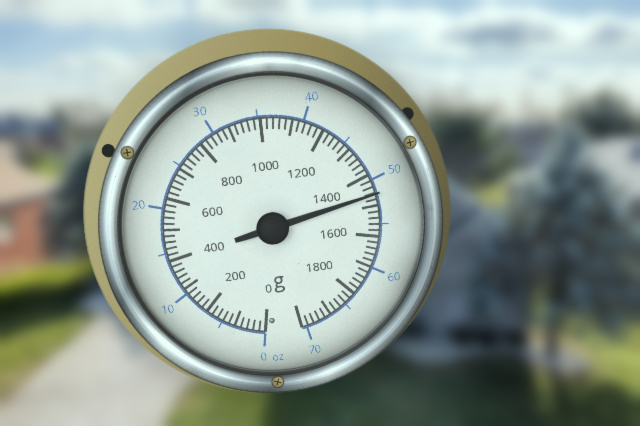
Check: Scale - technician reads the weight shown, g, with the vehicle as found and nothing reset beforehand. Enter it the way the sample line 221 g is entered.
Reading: 1460 g
